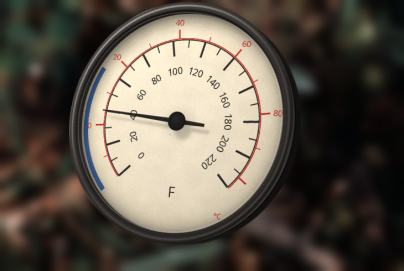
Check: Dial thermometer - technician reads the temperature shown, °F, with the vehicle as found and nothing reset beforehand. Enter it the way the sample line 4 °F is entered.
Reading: 40 °F
